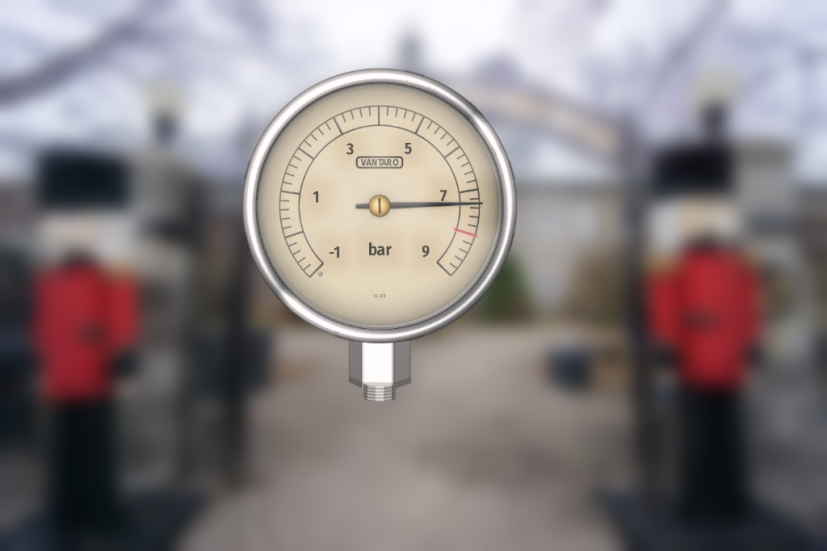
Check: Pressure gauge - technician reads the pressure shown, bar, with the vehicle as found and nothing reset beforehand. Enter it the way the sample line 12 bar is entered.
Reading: 7.3 bar
